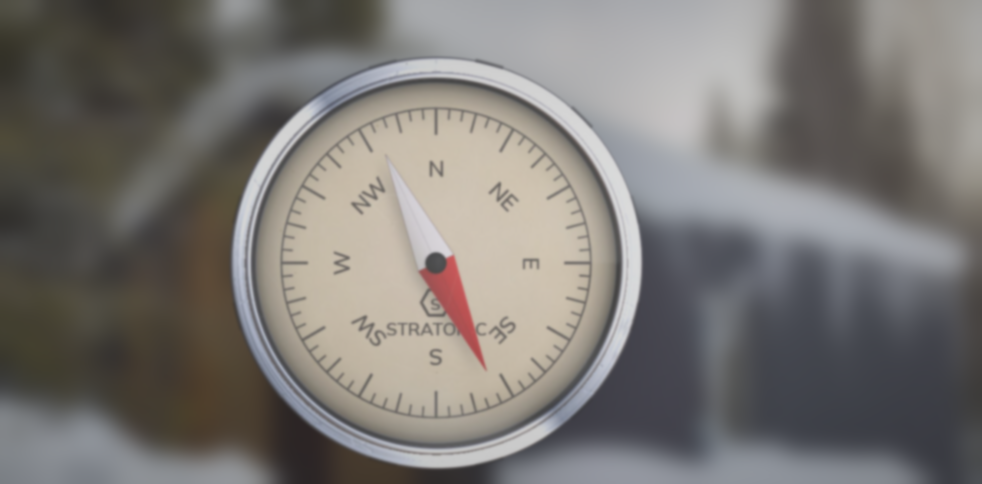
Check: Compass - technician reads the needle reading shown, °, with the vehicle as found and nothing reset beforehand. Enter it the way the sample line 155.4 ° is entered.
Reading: 155 °
